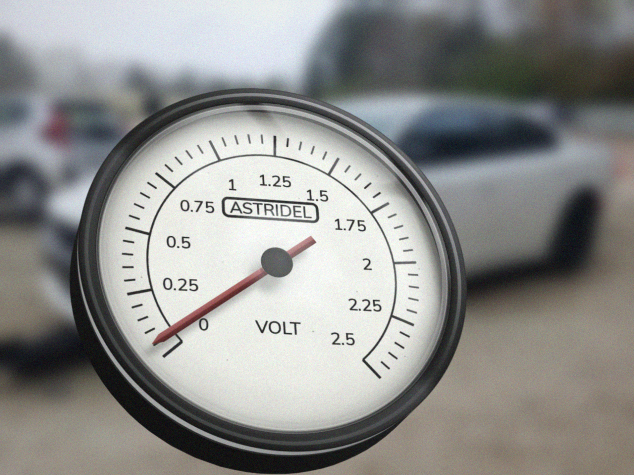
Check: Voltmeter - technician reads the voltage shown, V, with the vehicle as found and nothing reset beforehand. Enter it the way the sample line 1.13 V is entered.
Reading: 0.05 V
